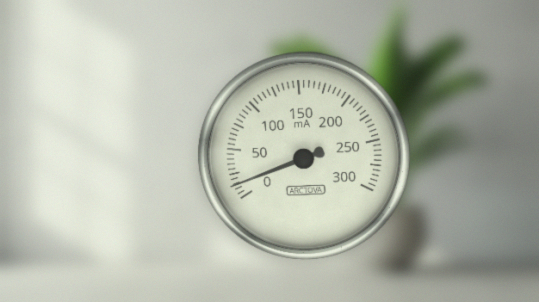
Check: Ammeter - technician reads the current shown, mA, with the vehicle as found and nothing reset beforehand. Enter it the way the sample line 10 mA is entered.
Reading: 15 mA
